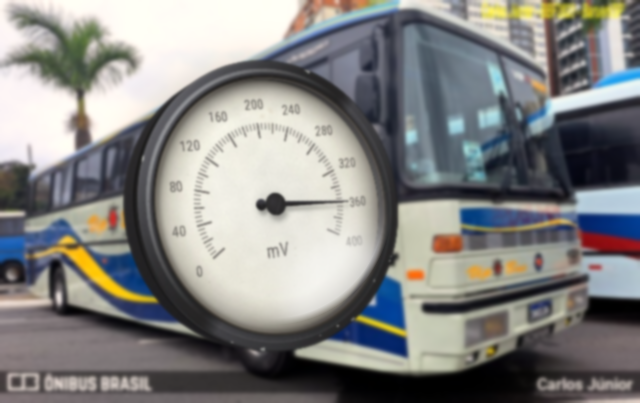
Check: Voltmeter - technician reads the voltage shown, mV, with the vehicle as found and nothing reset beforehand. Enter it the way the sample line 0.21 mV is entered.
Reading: 360 mV
